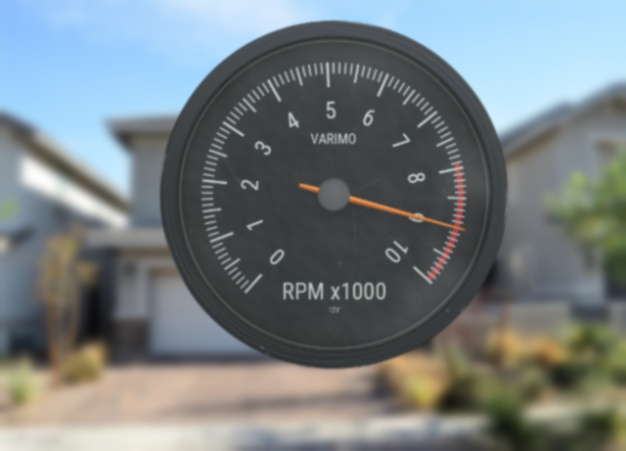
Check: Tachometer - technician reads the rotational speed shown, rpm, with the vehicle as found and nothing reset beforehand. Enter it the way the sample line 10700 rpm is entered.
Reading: 9000 rpm
